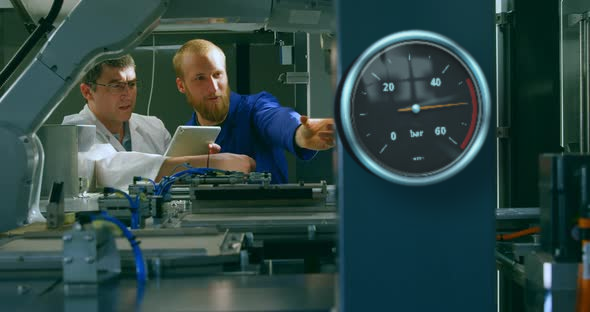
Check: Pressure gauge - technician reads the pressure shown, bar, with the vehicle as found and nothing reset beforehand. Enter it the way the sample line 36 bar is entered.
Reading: 50 bar
